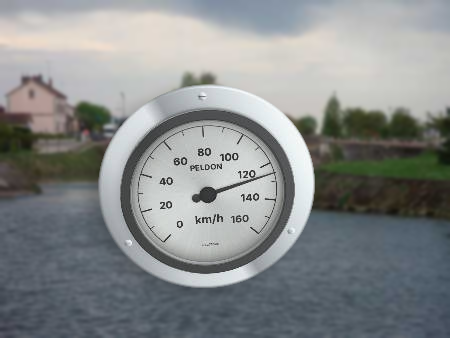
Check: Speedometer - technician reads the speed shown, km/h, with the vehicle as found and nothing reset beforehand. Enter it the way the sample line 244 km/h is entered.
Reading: 125 km/h
